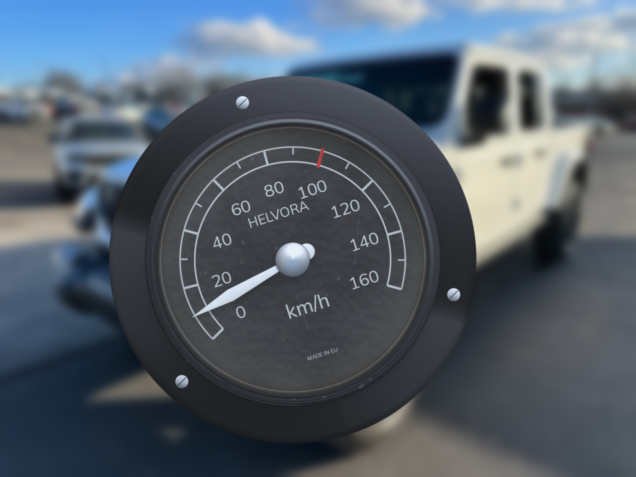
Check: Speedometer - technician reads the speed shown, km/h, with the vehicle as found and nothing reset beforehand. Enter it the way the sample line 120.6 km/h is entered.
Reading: 10 km/h
